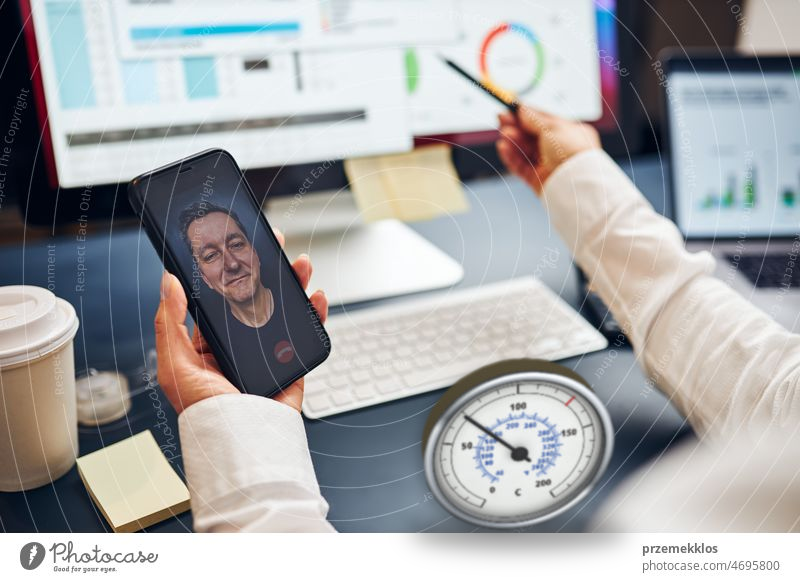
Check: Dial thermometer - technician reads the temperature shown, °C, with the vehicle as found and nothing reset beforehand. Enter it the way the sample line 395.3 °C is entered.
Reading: 70 °C
